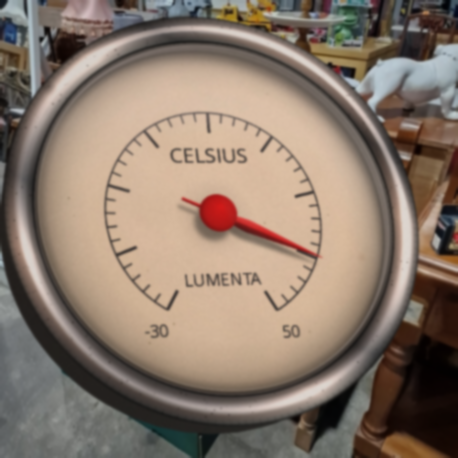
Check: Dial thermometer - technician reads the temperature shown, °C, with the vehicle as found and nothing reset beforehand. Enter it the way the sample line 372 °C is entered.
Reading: 40 °C
